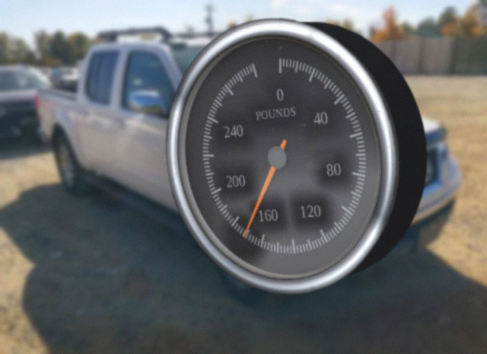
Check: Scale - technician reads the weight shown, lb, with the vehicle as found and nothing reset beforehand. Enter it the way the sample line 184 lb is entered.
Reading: 170 lb
